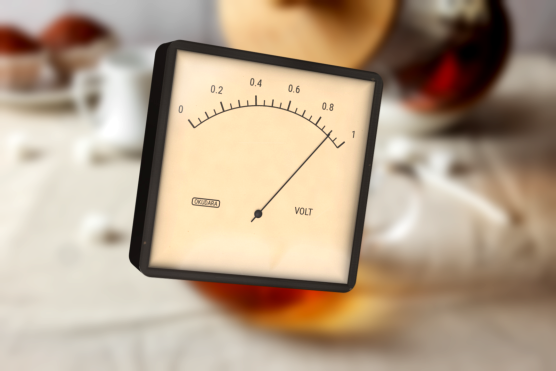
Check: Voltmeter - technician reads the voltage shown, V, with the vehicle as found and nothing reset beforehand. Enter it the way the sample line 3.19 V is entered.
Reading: 0.9 V
